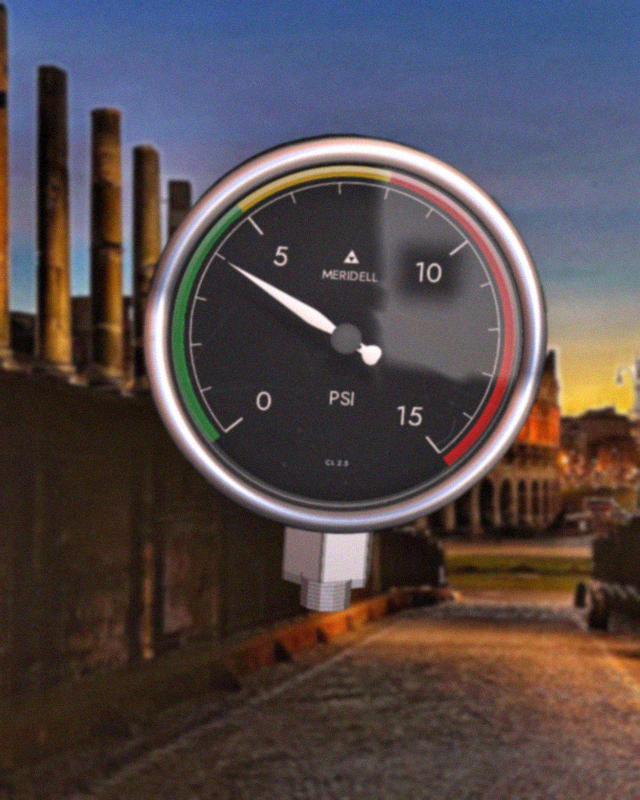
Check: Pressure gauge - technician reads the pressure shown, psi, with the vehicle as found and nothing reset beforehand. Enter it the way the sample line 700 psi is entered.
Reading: 4 psi
